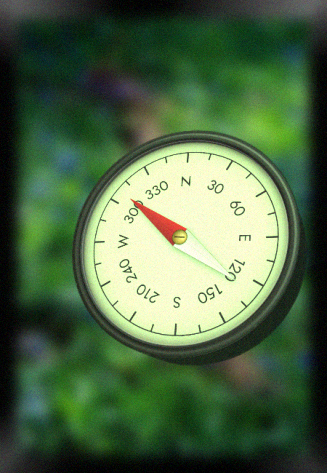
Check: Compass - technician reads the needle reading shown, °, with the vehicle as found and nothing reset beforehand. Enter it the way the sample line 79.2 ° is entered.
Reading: 307.5 °
